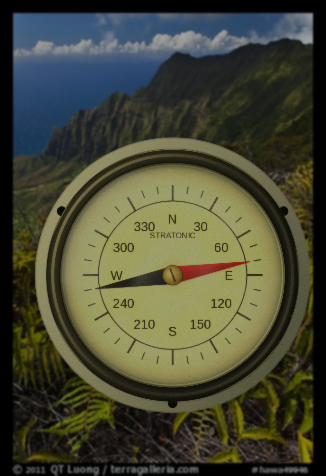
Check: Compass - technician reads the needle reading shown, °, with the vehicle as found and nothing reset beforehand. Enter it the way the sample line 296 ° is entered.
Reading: 80 °
